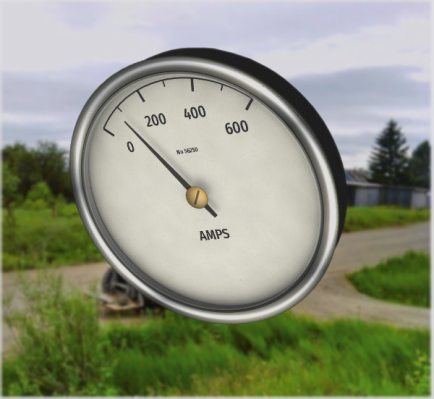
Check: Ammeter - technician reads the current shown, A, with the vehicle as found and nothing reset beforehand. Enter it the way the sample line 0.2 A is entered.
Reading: 100 A
